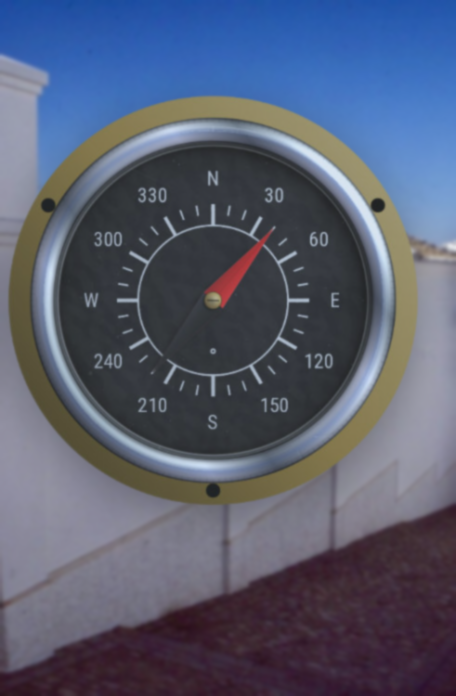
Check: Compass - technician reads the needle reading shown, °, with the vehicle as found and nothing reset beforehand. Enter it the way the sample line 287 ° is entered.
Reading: 40 °
